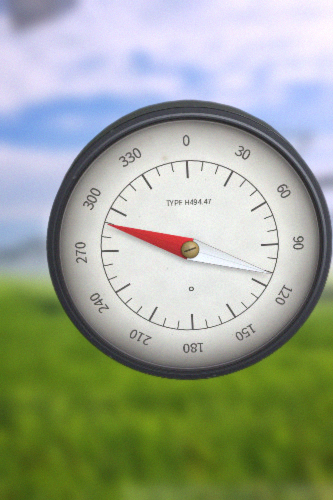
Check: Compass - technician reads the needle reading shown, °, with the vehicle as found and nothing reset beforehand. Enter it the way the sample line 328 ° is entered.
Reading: 290 °
